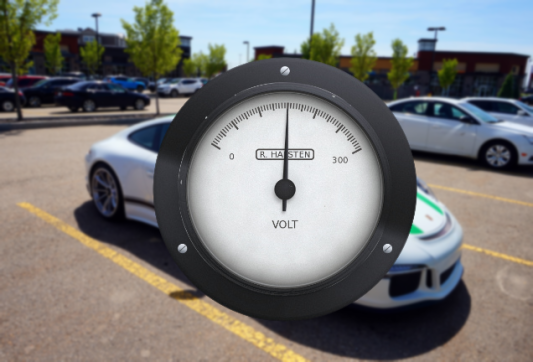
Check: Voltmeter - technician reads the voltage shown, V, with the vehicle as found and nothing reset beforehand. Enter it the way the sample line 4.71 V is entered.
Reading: 150 V
